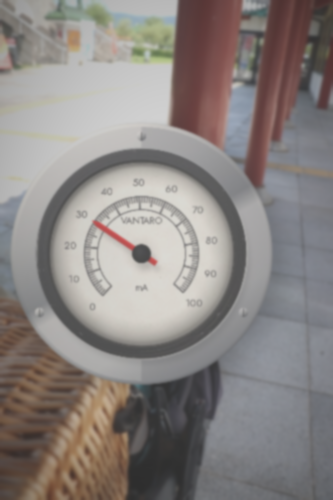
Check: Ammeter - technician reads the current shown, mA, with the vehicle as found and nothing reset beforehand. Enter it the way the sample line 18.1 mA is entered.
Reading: 30 mA
